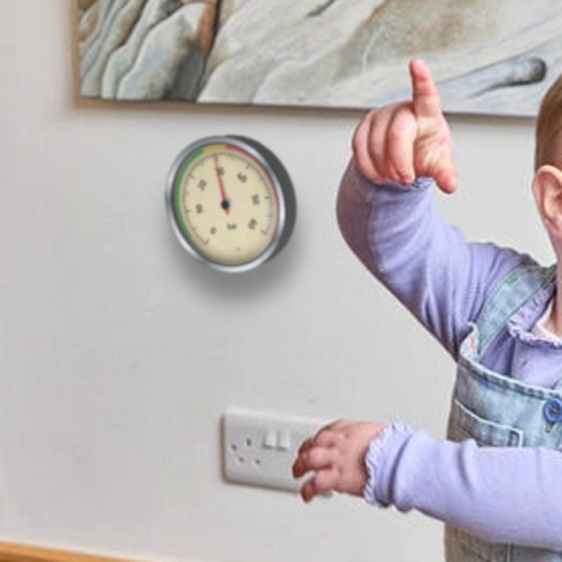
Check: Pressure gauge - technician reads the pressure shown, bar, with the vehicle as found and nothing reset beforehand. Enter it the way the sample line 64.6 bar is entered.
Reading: 30 bar
